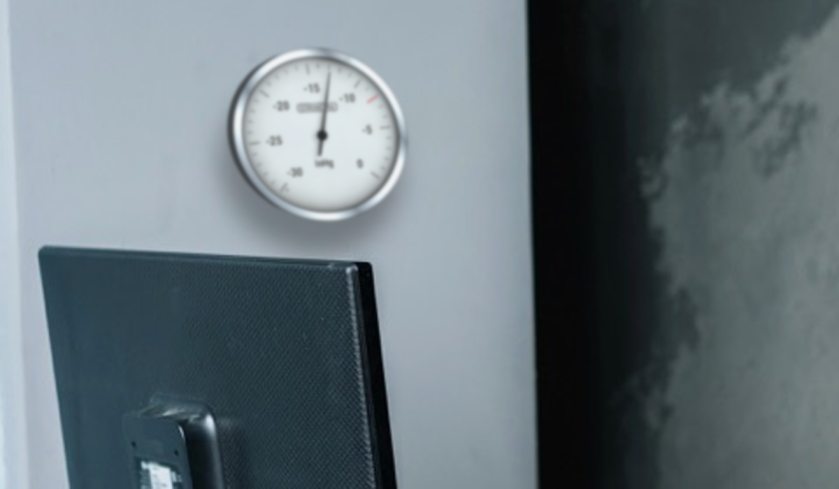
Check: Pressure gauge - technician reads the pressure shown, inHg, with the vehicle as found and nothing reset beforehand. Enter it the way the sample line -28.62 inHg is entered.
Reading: -13 inHg
